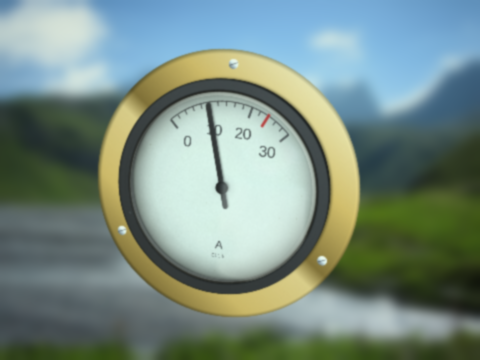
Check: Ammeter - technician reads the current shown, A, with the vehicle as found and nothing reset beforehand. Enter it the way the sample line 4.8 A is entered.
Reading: 10 A
